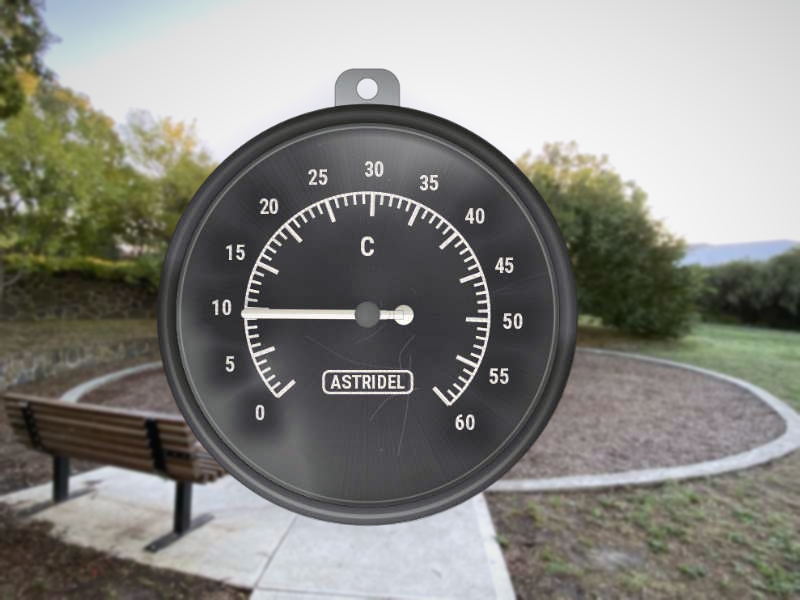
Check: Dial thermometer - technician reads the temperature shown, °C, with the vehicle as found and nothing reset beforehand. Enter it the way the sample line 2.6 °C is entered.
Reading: 9.5 °C
